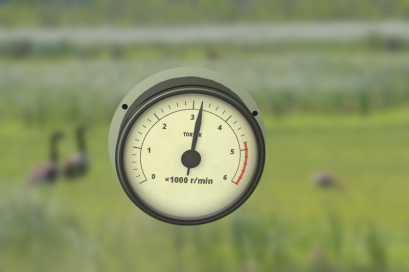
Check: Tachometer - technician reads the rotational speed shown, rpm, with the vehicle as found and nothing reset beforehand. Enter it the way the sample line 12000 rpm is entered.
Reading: 3200 rpm
